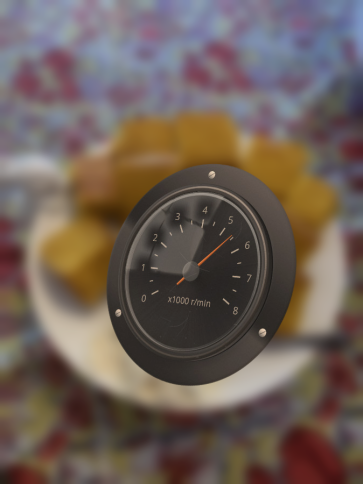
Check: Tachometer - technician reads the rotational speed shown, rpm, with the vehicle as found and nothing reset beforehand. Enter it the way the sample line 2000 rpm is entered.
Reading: 5500 rpm
